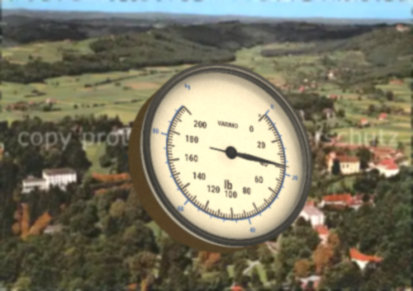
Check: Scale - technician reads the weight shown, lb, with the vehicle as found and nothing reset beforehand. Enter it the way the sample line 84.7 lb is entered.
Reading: 40 lb
